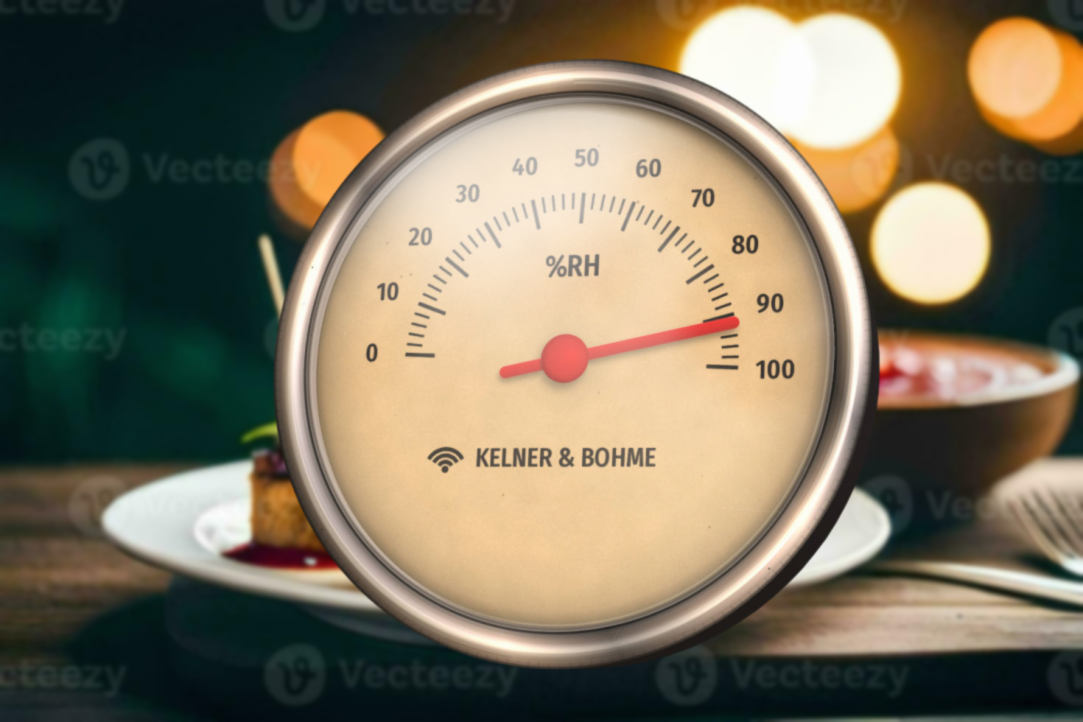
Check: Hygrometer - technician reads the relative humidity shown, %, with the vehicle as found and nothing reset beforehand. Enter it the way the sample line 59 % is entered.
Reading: 92 %
